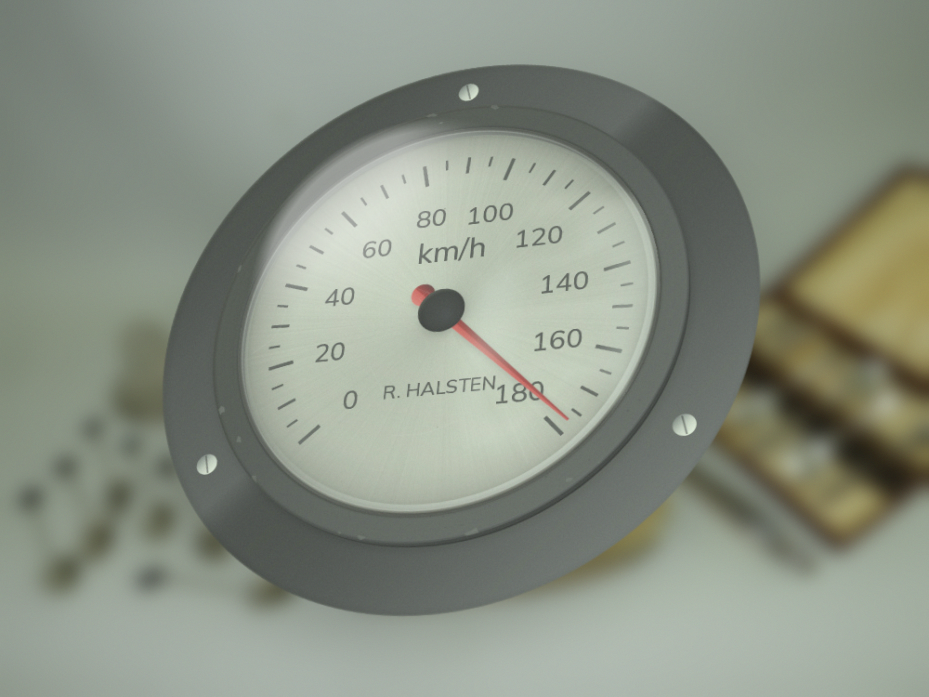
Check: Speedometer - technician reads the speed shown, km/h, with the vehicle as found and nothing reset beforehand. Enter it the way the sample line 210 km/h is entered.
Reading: 177.5 km/h
